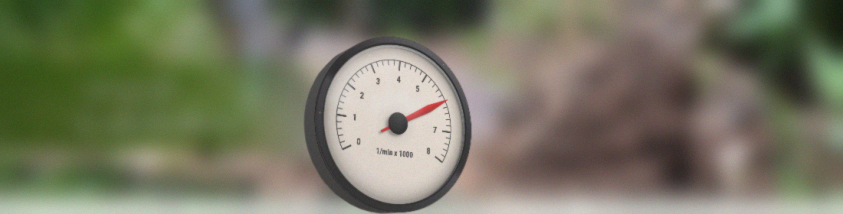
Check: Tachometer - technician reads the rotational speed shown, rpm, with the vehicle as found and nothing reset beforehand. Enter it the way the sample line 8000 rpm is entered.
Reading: 6000 rpm
